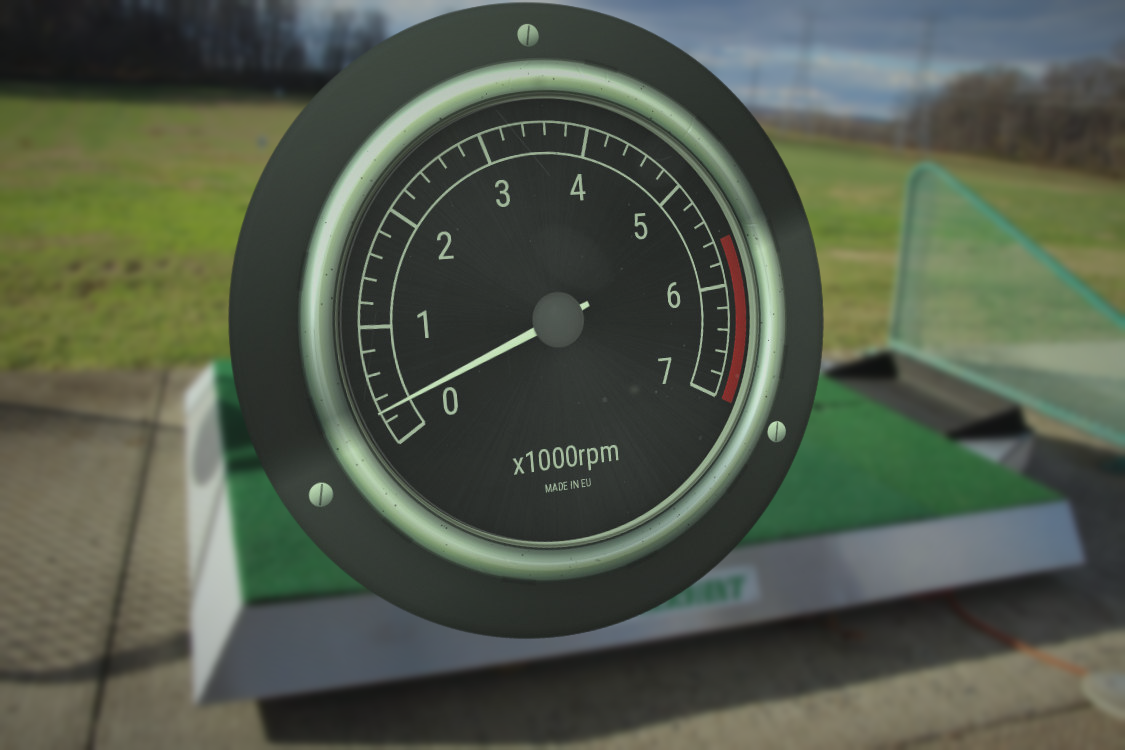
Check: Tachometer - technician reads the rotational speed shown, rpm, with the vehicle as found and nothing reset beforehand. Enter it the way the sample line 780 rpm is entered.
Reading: 300 rpm
